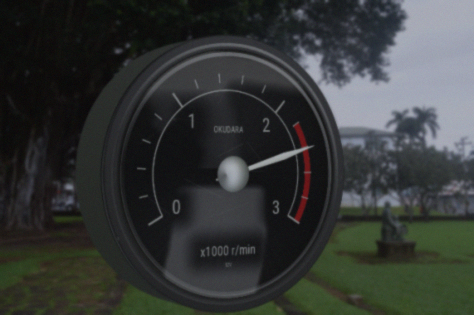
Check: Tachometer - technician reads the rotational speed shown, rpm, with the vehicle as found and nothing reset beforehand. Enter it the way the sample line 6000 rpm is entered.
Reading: 2400 rpm
